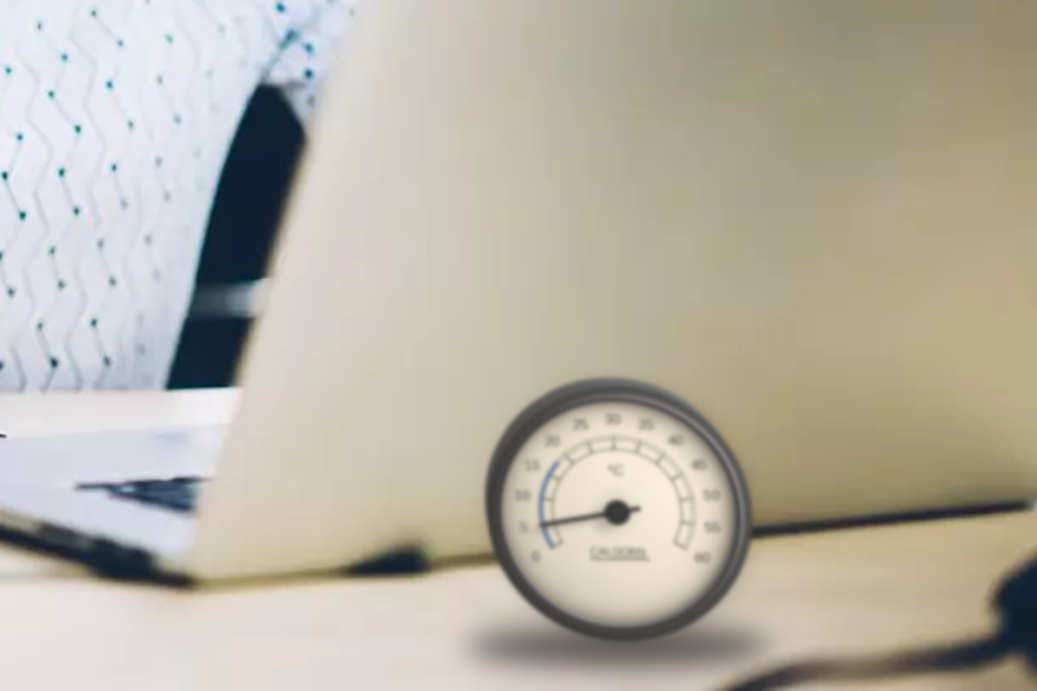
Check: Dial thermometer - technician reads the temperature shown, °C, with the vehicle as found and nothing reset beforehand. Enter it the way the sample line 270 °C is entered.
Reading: 5 °C
